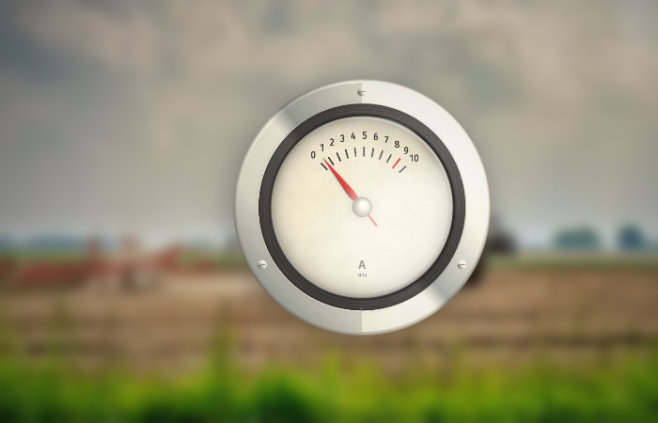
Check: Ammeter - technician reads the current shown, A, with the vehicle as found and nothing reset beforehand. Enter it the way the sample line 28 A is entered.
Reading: 0.5 A
